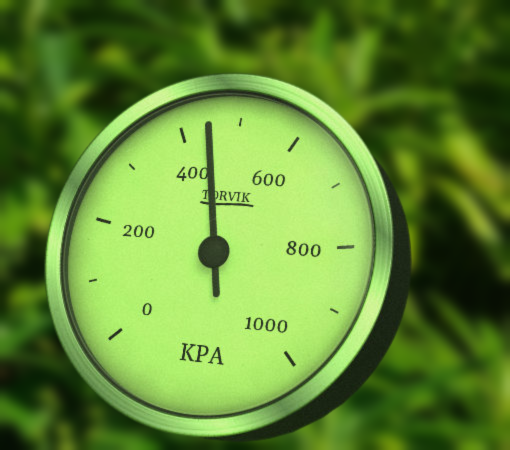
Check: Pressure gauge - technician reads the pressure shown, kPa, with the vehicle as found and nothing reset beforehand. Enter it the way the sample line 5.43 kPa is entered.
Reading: 450 kPa
